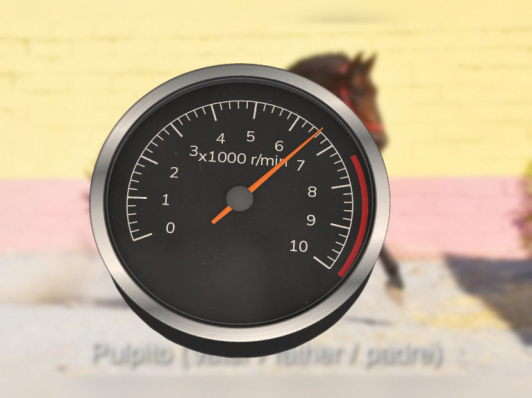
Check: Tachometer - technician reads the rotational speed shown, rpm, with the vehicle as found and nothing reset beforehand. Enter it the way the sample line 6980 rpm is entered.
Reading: 6600 rpm
